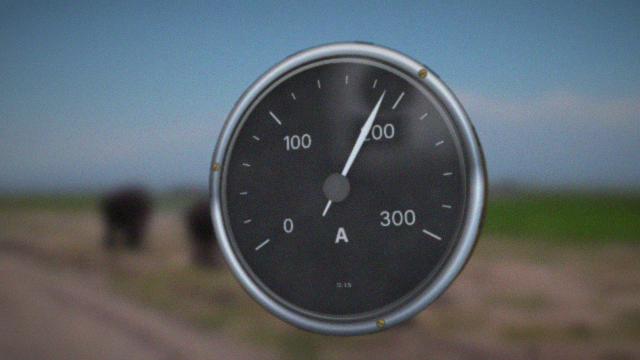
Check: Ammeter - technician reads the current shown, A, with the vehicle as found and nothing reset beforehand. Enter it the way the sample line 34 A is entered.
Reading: 190 A
